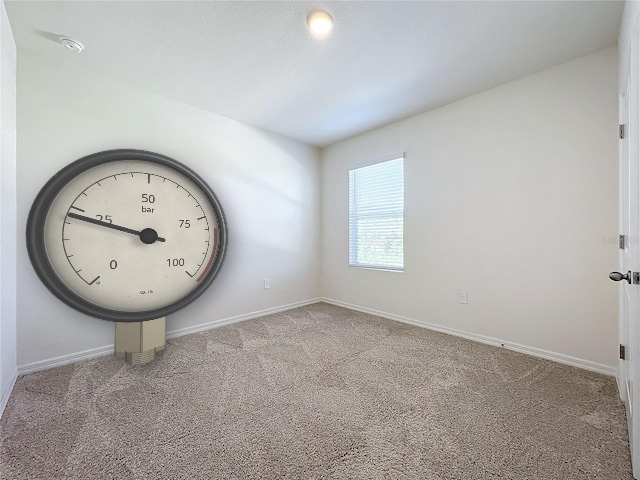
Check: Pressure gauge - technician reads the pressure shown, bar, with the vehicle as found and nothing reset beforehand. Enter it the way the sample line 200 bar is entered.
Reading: 22.5 bar
